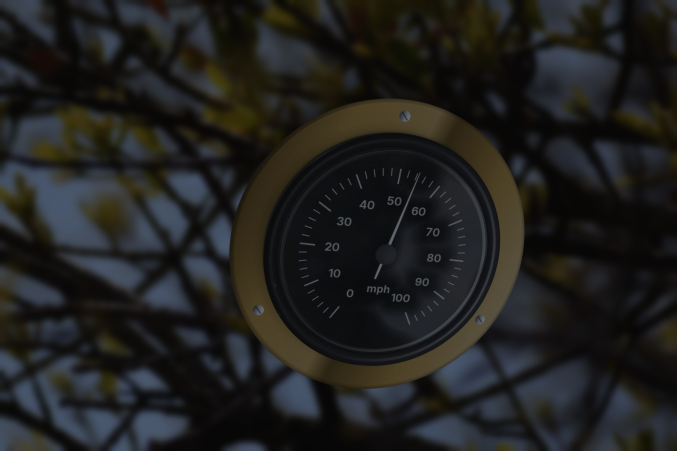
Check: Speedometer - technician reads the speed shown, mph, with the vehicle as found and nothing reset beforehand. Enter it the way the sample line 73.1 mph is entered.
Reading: 54 mph
